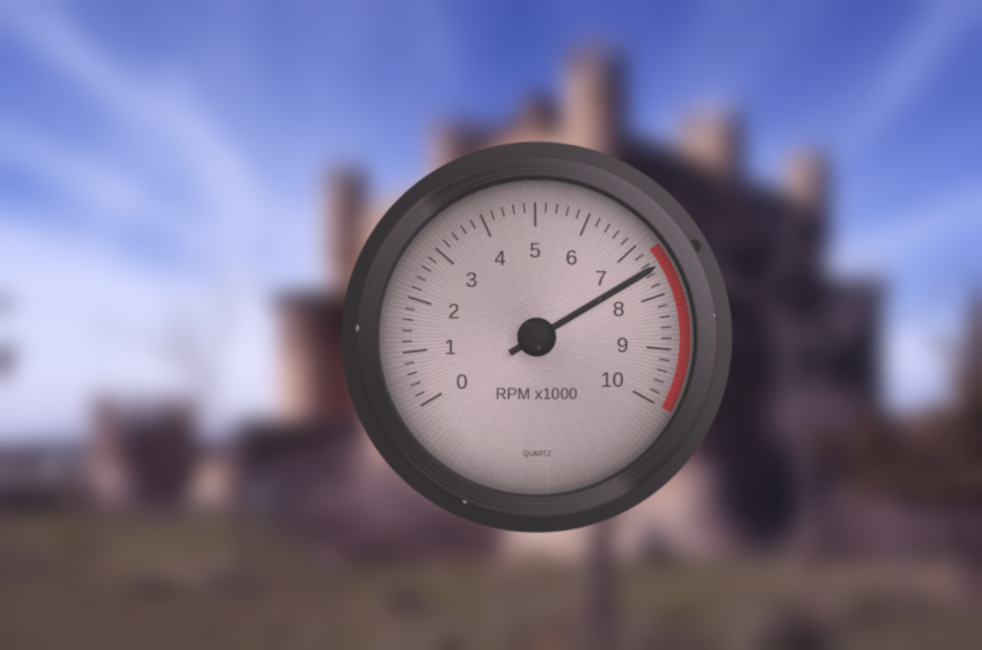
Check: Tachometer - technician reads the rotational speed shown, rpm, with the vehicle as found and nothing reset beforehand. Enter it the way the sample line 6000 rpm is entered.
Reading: 7500 rpm
